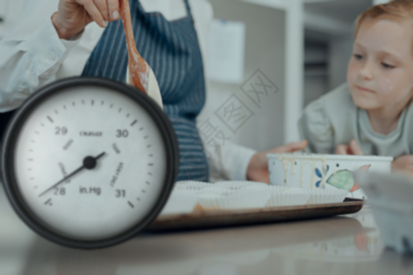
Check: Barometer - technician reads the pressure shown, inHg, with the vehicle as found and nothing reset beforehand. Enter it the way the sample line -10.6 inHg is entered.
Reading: 28.1 inHg
